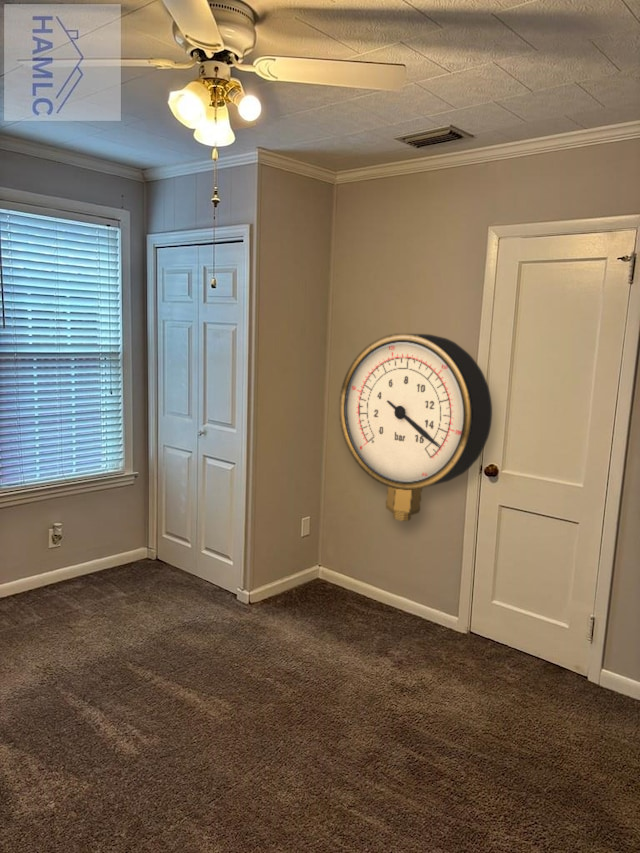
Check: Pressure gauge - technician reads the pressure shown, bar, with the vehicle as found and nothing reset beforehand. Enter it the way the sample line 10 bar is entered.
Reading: 15 bar
